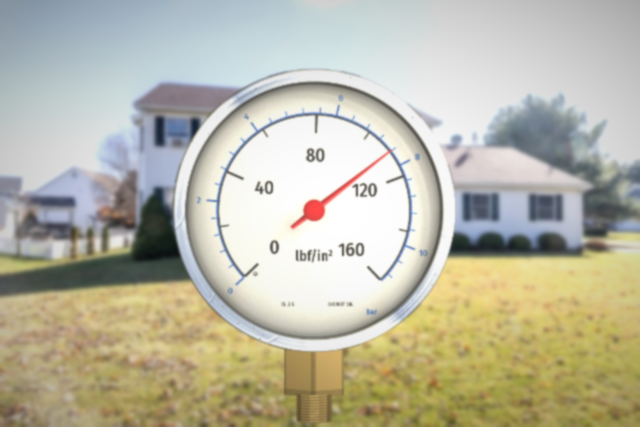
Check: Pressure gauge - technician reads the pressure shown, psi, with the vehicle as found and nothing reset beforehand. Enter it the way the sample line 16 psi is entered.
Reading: 110 psi
